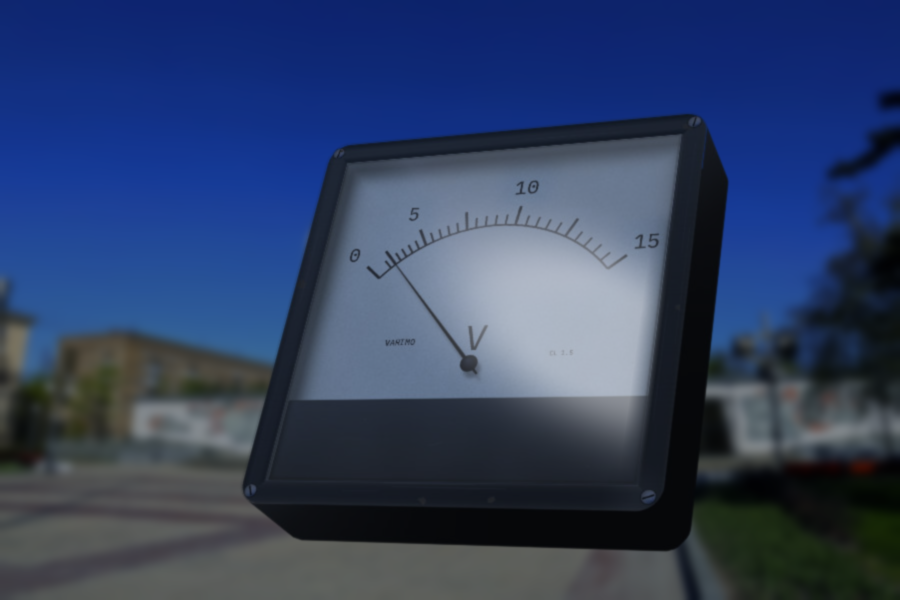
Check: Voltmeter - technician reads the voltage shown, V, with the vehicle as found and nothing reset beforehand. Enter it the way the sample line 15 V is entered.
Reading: 2.5 V
